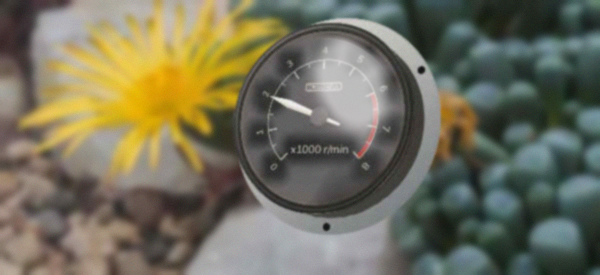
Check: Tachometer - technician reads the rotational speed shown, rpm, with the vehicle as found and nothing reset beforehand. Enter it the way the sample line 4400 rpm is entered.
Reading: 2000 rpm
